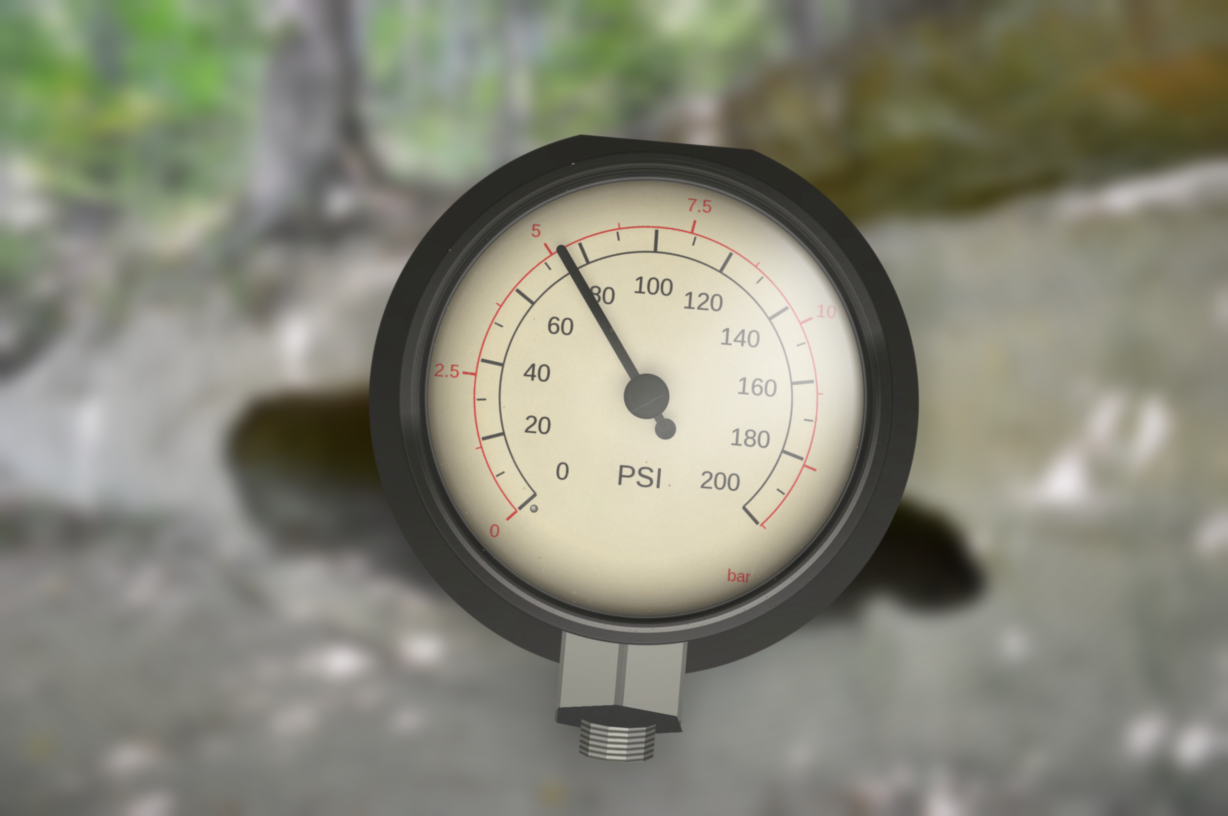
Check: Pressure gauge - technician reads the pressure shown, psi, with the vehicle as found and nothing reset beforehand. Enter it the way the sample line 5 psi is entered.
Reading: 75 psi
